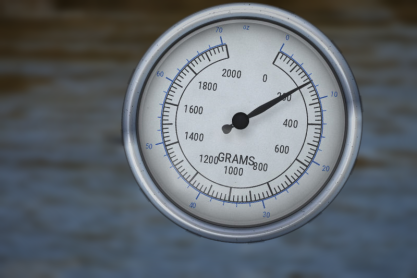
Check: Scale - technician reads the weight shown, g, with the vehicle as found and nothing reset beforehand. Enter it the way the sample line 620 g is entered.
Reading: 200 g
